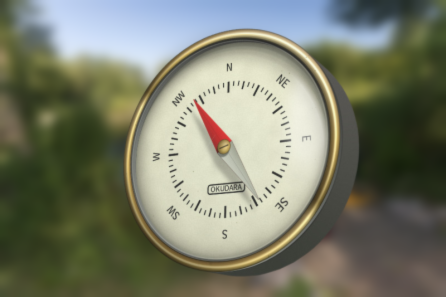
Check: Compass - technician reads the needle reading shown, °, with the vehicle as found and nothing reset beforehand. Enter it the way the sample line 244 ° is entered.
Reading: 325 °
